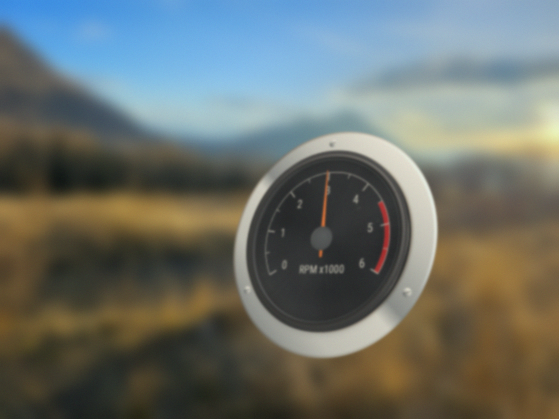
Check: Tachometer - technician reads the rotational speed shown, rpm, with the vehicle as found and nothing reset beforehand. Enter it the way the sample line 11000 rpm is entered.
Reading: 3000 rpm
